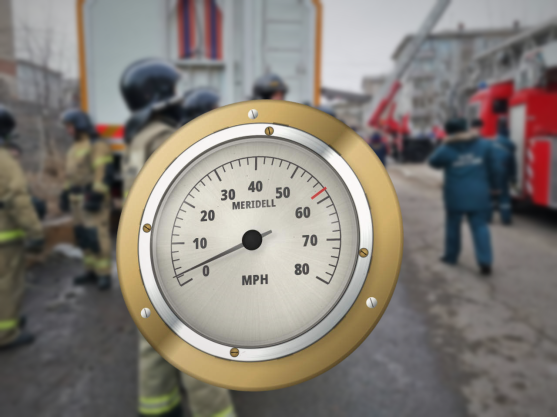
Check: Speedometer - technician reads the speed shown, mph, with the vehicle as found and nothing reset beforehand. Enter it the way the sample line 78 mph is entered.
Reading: 2 mph
